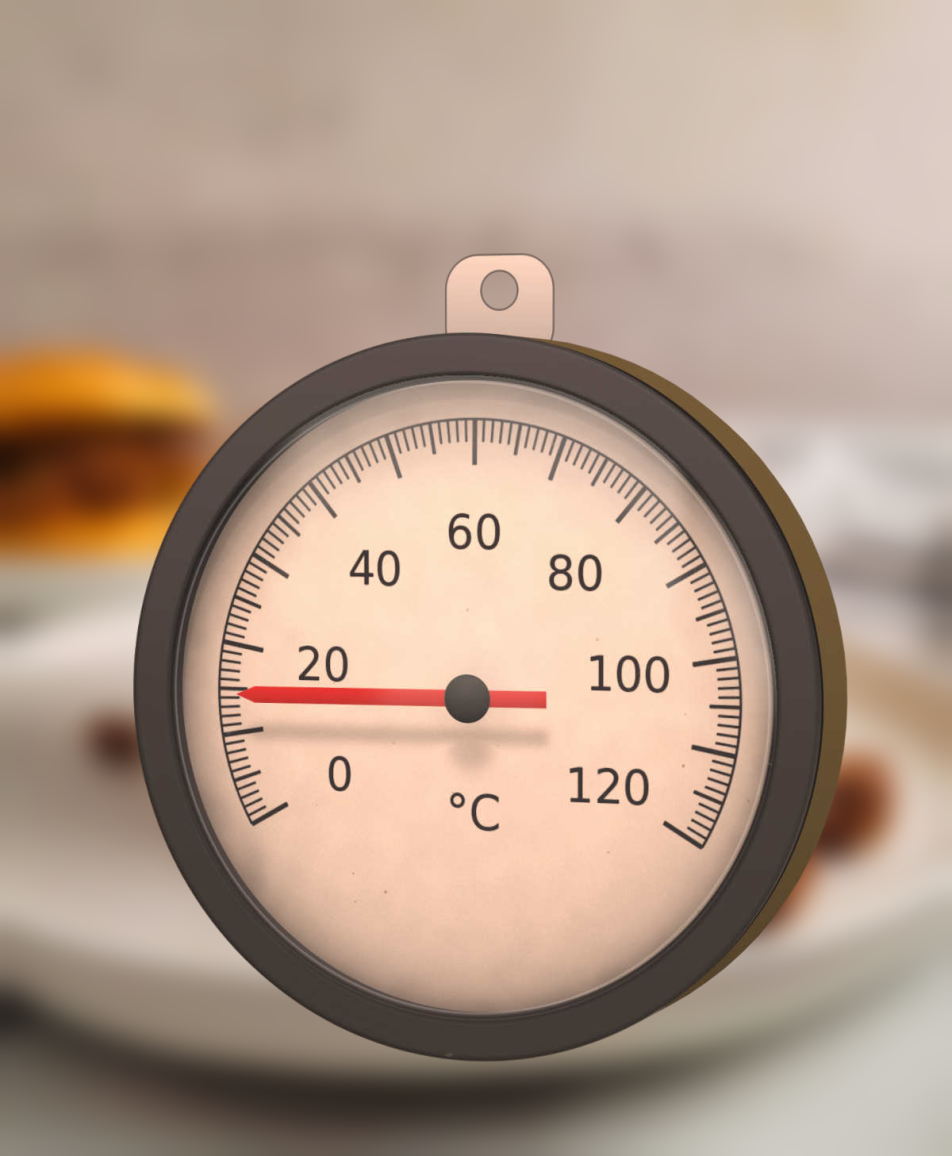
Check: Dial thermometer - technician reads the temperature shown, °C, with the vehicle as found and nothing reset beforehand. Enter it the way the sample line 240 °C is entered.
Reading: 14.5 °C
